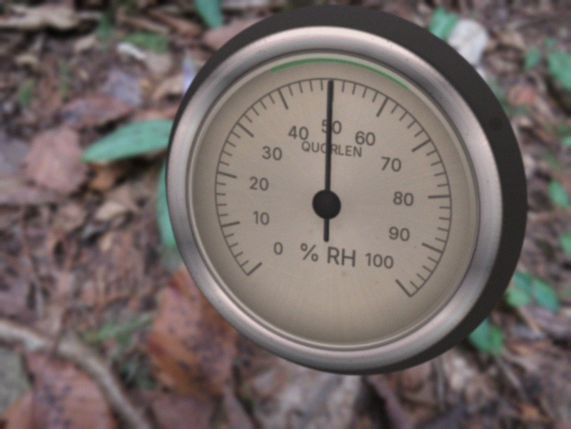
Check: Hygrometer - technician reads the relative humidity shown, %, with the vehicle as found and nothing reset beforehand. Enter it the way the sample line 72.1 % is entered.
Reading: 50 %
